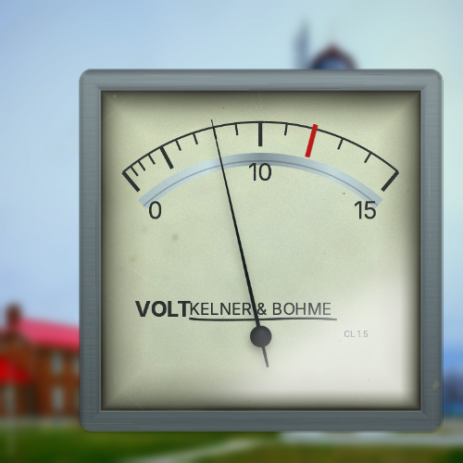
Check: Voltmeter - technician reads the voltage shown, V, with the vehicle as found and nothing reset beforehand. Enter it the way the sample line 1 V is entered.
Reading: 8 V
